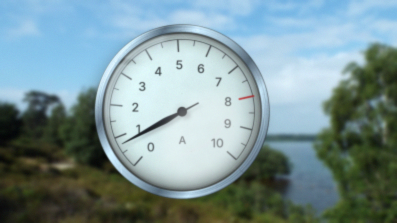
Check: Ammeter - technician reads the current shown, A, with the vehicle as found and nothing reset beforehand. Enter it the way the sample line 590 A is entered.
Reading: 0.75 A
